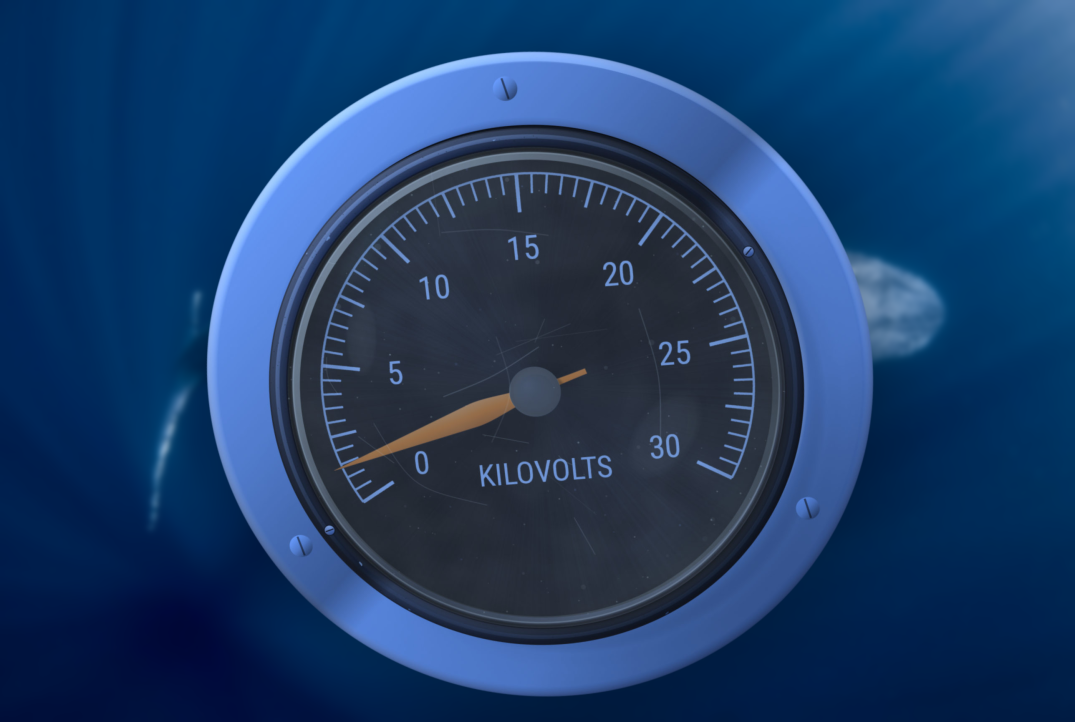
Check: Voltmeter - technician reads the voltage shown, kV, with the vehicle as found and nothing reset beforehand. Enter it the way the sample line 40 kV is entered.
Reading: 1.5 kV
